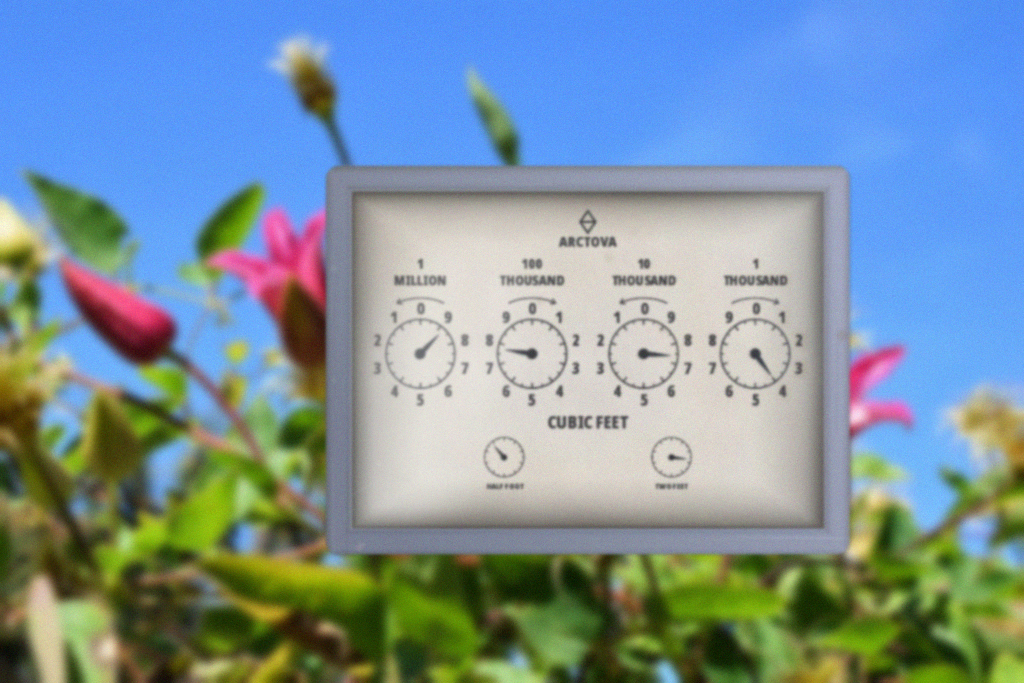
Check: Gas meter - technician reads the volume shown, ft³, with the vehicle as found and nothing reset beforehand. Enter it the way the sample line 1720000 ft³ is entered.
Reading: 877400 ft³
